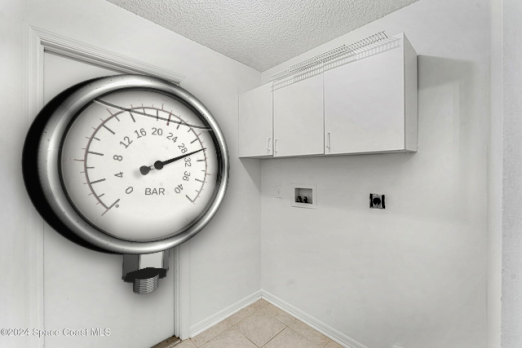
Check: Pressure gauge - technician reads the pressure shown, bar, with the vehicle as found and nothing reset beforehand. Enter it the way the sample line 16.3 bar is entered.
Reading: 30 bar
